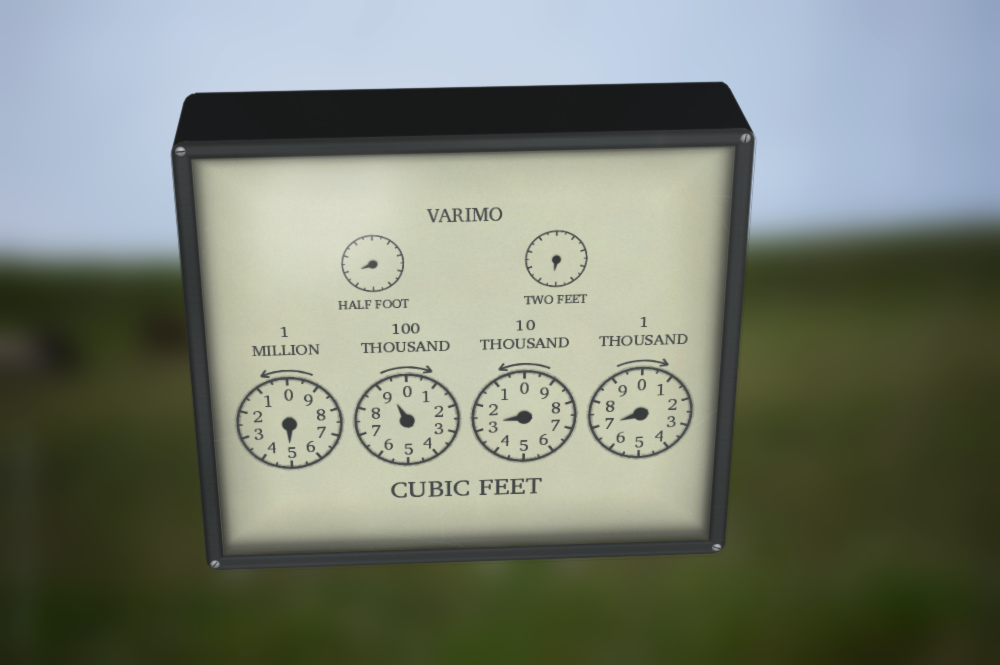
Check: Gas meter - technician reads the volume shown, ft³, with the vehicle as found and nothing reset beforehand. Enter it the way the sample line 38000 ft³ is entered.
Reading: 492700 ft³
